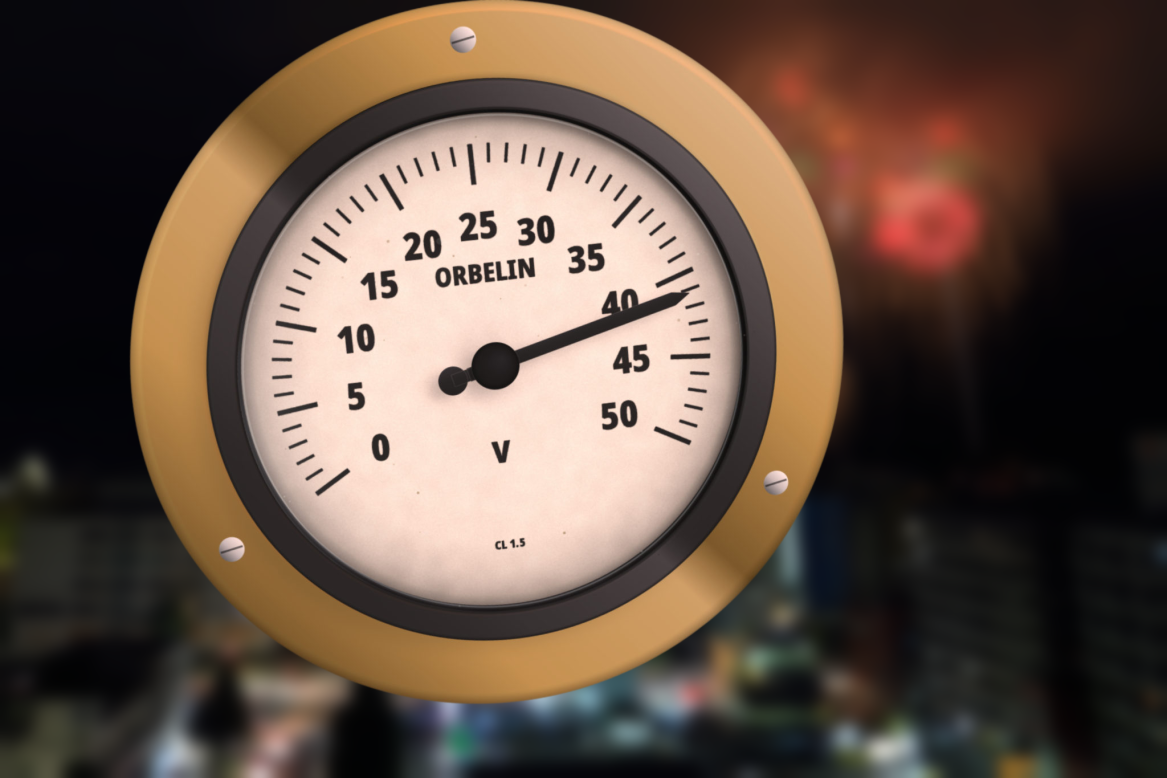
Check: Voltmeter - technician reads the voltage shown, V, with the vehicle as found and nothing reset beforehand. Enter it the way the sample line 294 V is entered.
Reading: 41 V
